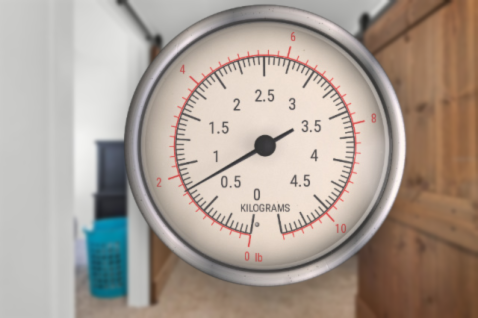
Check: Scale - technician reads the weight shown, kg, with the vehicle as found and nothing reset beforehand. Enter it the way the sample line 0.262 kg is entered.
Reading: 0.75 kg
